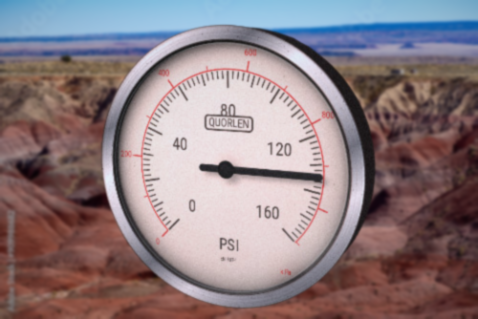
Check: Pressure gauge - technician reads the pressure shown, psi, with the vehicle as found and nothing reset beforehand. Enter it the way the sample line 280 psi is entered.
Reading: 134 psi
